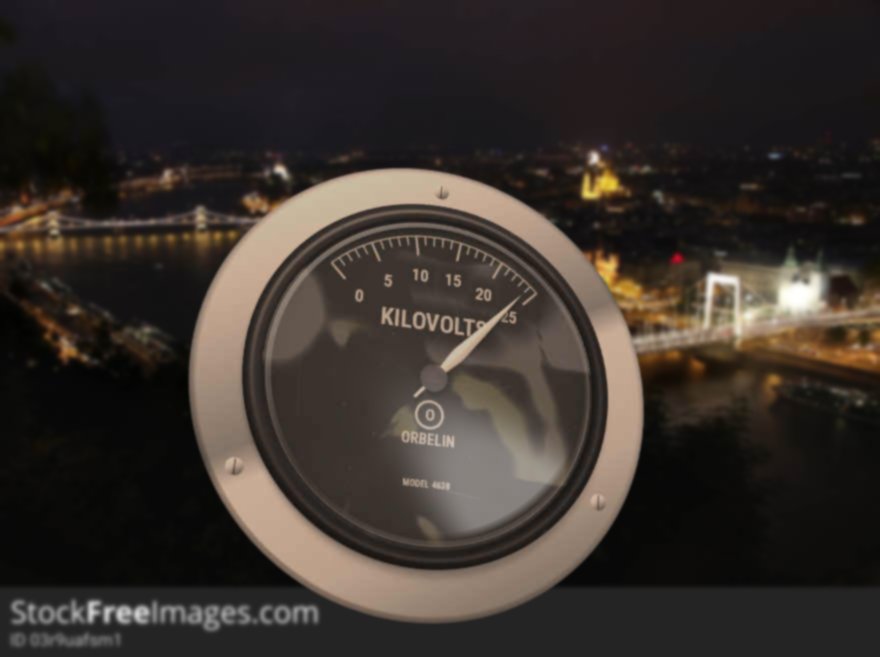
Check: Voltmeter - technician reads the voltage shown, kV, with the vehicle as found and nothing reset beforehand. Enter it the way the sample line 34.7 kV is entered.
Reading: 24 kV
